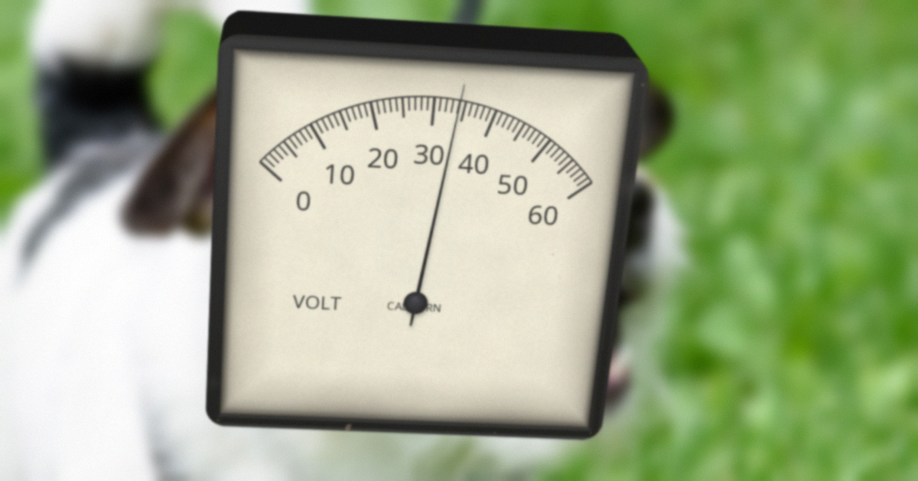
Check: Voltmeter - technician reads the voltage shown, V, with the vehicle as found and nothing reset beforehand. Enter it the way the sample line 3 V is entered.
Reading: 34 V
